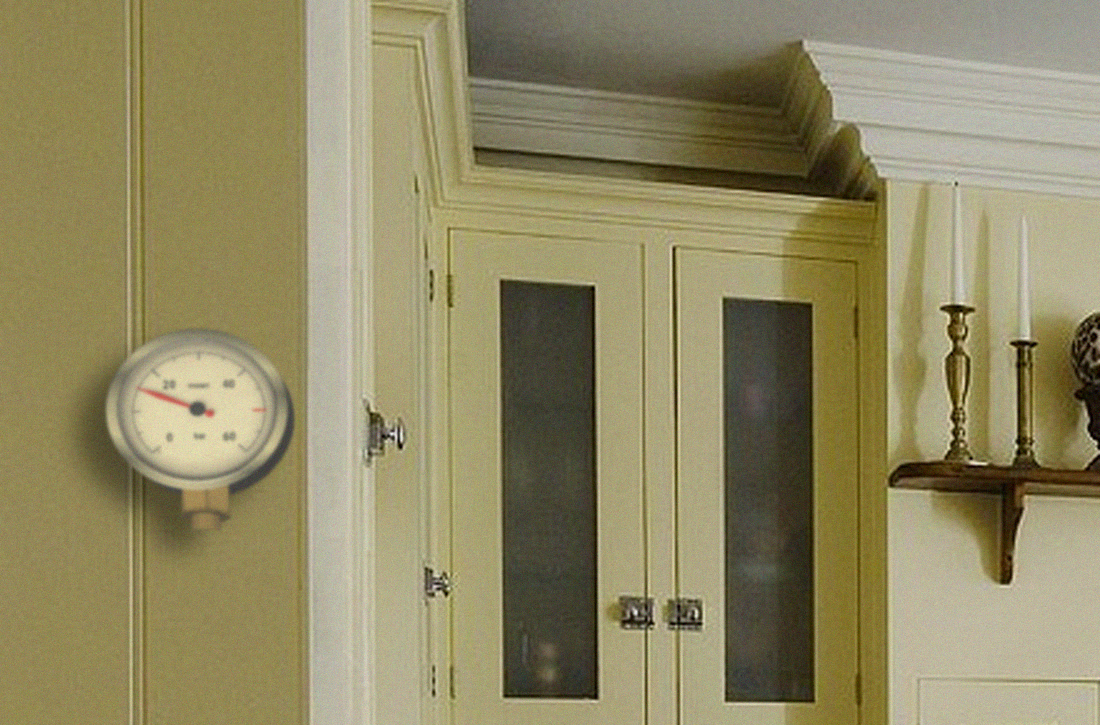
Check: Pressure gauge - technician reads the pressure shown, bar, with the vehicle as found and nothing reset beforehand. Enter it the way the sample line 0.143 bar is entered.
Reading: 15 bar
